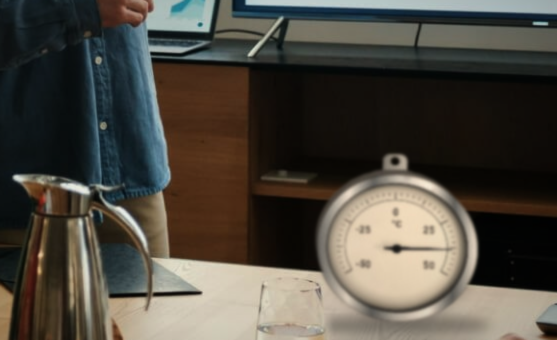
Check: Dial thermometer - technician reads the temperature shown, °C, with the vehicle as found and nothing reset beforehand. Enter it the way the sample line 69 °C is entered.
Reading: 37.5 °C
